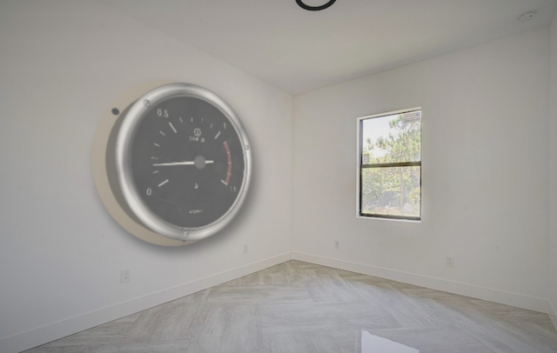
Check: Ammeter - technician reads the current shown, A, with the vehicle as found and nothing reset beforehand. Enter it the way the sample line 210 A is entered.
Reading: 0.15 A
